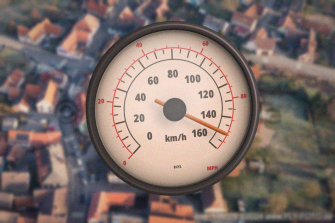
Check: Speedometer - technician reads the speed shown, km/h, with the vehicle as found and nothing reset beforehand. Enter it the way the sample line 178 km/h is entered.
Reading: 150 km/h
